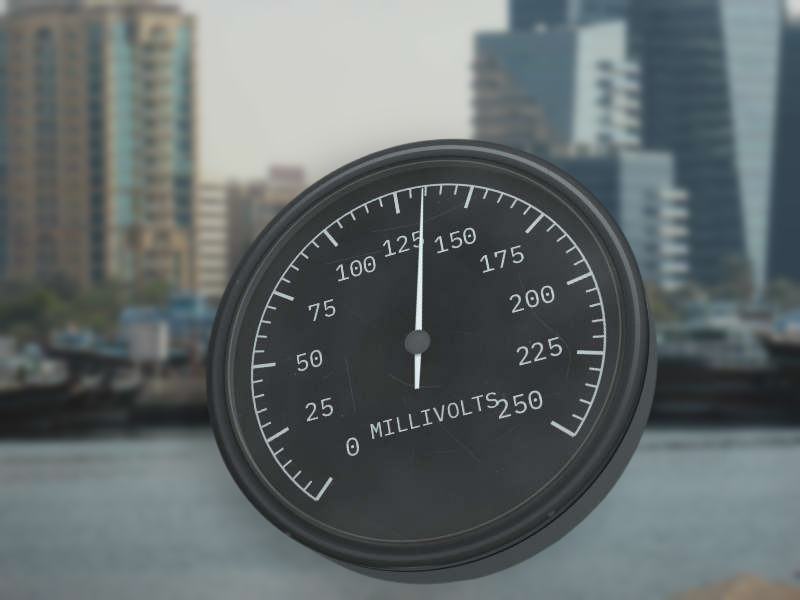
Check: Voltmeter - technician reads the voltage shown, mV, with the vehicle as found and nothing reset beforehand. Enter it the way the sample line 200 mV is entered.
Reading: 135 mV
